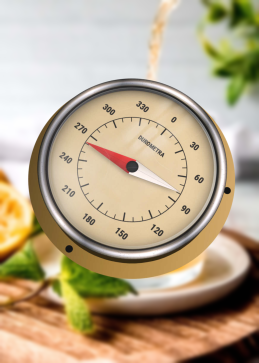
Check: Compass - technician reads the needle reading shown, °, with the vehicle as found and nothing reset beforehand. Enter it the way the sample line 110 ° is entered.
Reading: 260 °
